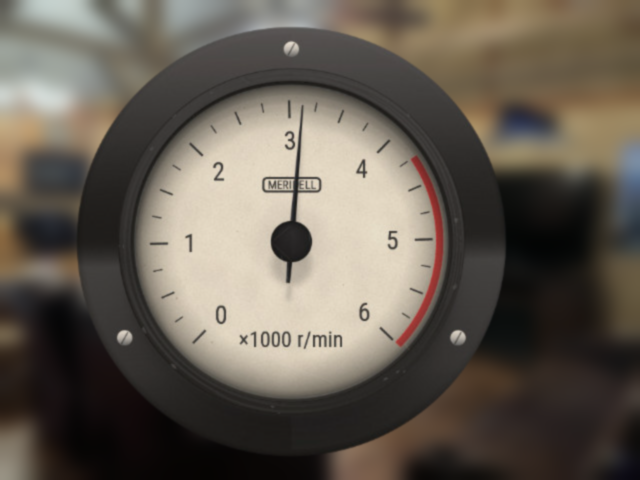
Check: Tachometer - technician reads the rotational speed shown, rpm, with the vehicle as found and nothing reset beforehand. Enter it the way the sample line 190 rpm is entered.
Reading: 3125 rpm
